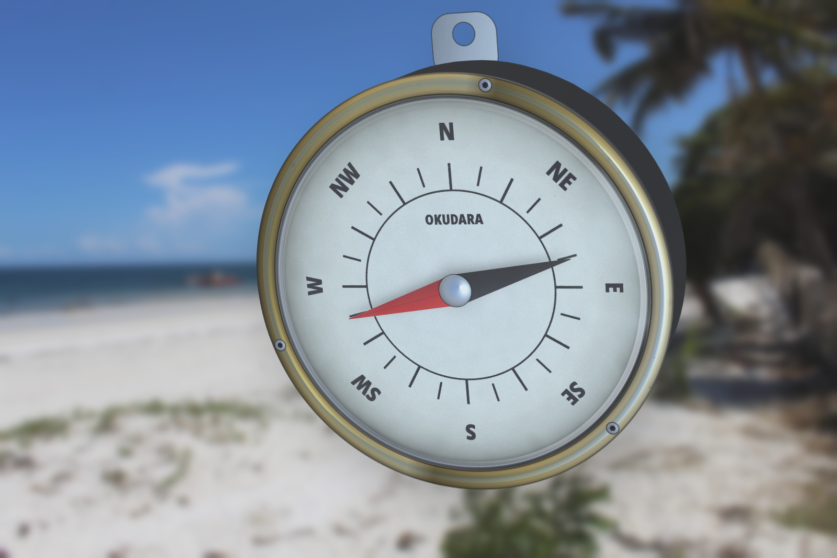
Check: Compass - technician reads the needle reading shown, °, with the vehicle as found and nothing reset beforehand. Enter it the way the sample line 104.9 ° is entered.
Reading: 255 °
